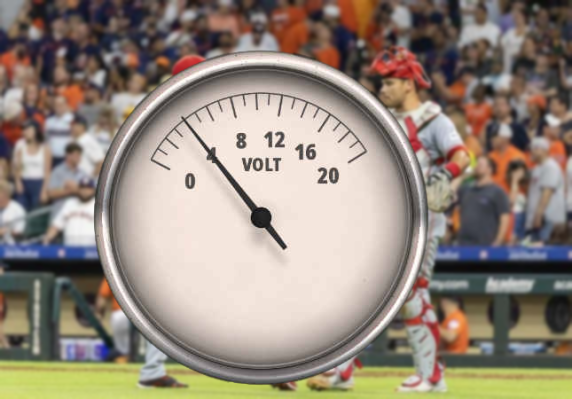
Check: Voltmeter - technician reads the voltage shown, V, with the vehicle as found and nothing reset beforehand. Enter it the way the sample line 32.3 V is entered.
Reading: 4 V
